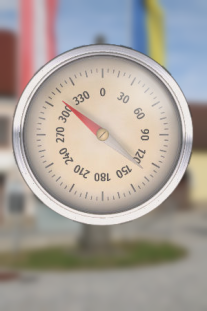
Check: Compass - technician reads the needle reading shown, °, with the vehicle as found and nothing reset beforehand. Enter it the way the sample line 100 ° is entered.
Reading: 310 °
